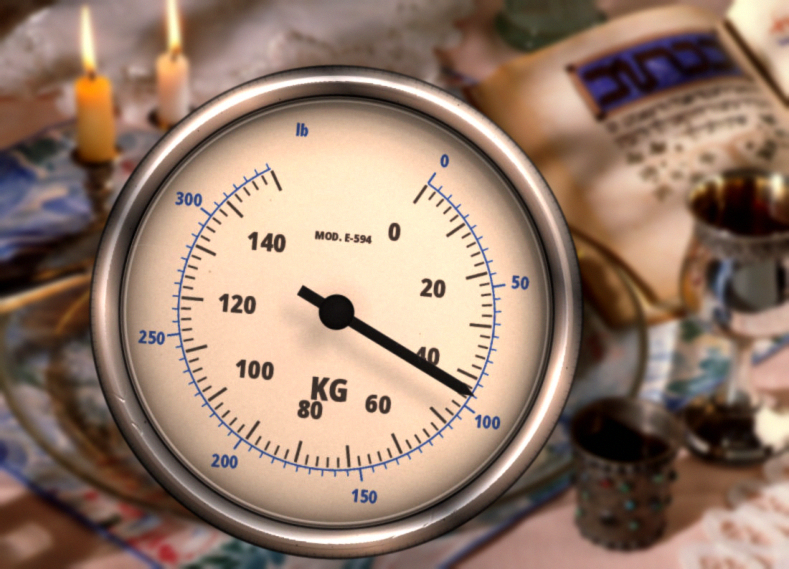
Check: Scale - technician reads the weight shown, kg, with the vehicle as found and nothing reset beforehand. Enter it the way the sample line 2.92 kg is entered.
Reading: 43 kg
